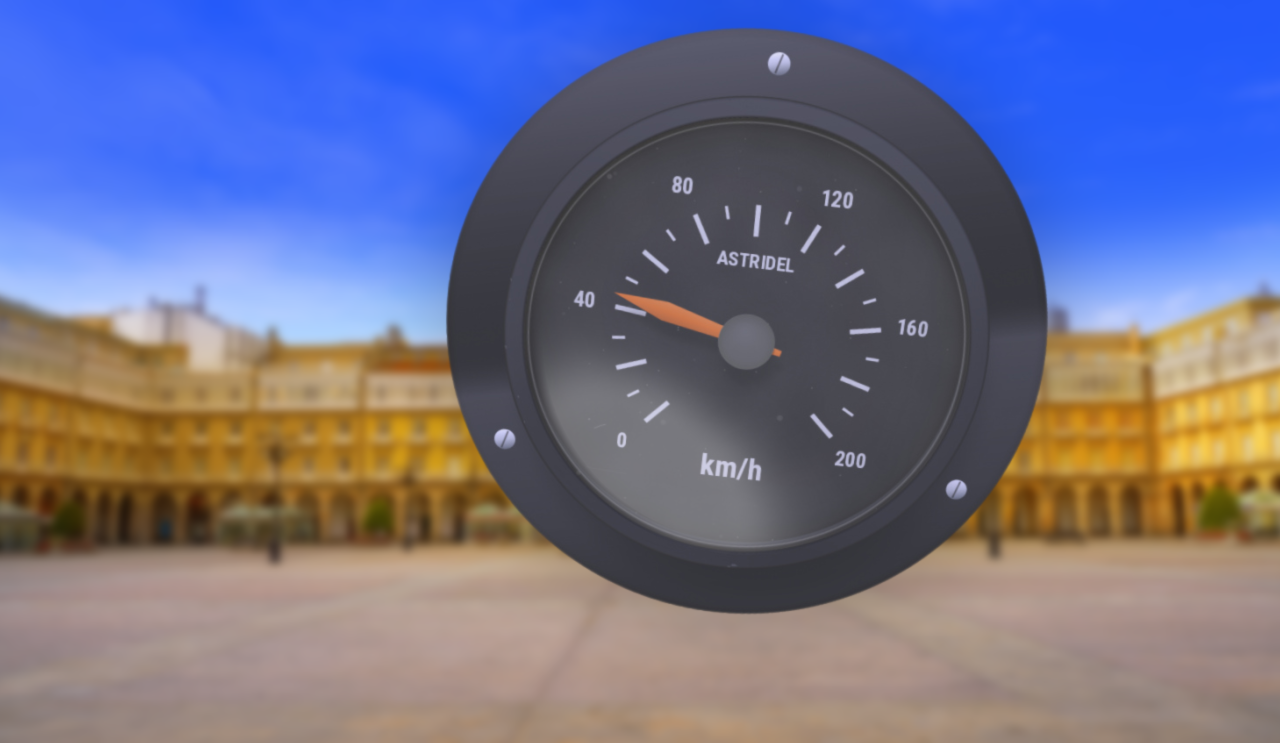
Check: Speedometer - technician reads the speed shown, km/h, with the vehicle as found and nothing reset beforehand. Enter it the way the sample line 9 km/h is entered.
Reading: 45 km/h
